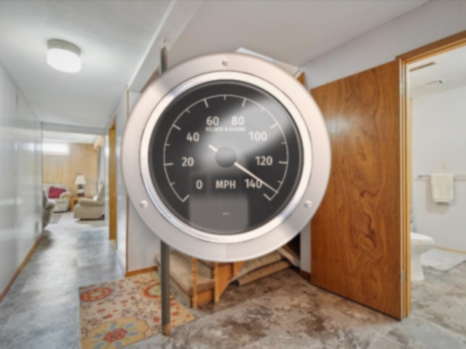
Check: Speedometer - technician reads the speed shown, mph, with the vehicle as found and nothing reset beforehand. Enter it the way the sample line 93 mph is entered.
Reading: 135 mph
